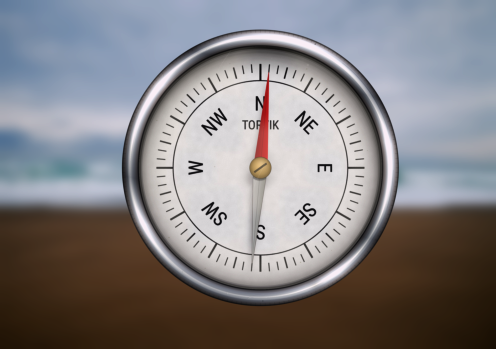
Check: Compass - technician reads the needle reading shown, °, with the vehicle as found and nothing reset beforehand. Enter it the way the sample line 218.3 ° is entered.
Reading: 5 °
